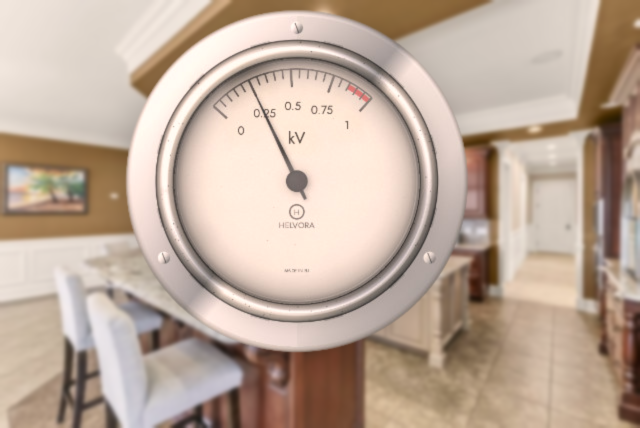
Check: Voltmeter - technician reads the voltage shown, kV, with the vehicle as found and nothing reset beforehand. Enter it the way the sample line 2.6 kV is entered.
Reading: 0.25 kV
